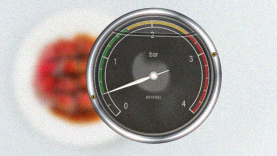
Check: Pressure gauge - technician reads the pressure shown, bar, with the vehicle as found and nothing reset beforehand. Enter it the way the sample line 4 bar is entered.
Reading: 0.4 bar
